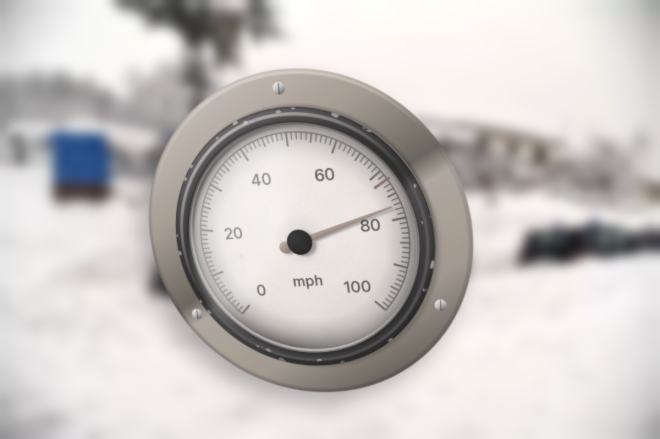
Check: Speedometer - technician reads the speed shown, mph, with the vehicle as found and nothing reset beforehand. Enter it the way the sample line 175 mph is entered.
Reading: 77 mph
